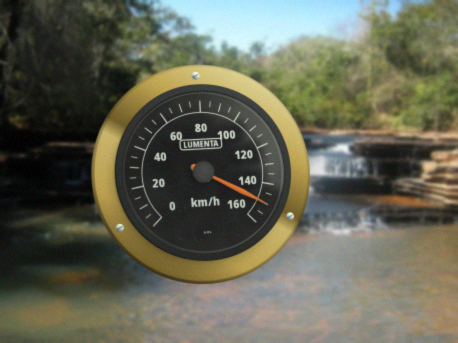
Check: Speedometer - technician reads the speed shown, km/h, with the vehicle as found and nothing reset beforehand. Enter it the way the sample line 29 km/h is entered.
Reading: 150 km/h
